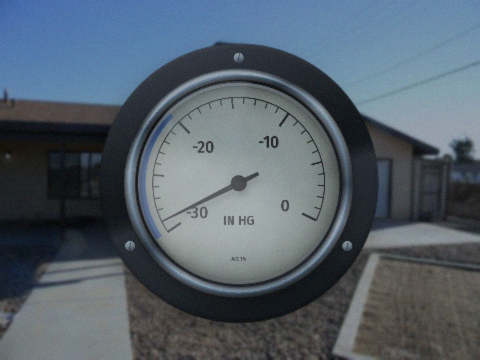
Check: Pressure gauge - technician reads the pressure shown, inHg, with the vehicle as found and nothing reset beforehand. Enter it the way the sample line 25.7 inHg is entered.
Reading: -29 inHg
